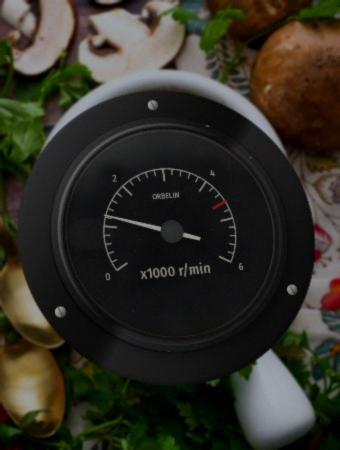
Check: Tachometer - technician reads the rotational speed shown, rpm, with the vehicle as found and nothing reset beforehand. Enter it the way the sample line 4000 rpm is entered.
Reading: 1200 rpm
